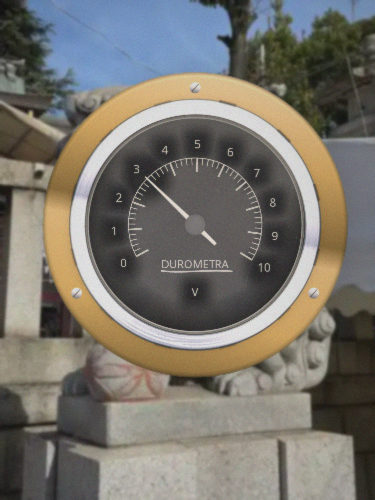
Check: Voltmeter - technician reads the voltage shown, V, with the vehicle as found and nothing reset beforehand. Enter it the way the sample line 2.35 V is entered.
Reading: 3 V
